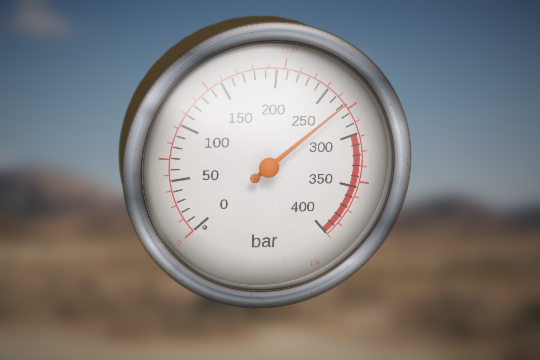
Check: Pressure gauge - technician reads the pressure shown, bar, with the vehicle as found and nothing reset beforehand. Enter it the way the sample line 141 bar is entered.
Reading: 270 bar
